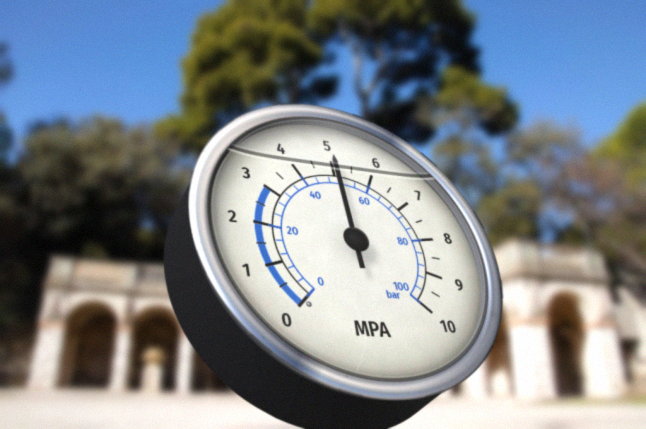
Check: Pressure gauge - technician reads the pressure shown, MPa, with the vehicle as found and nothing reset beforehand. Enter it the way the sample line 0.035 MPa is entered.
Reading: 5 MPa
